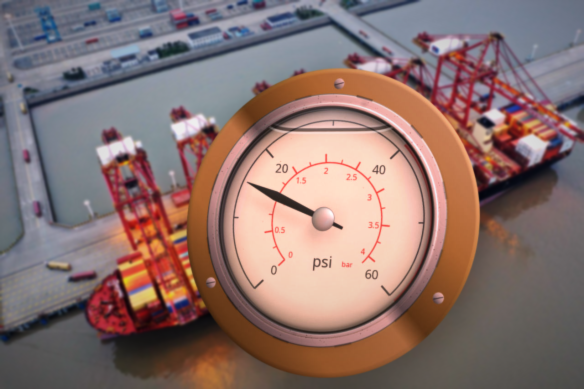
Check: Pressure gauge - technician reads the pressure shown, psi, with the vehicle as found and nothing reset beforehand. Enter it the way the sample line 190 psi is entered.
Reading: 15 psi
